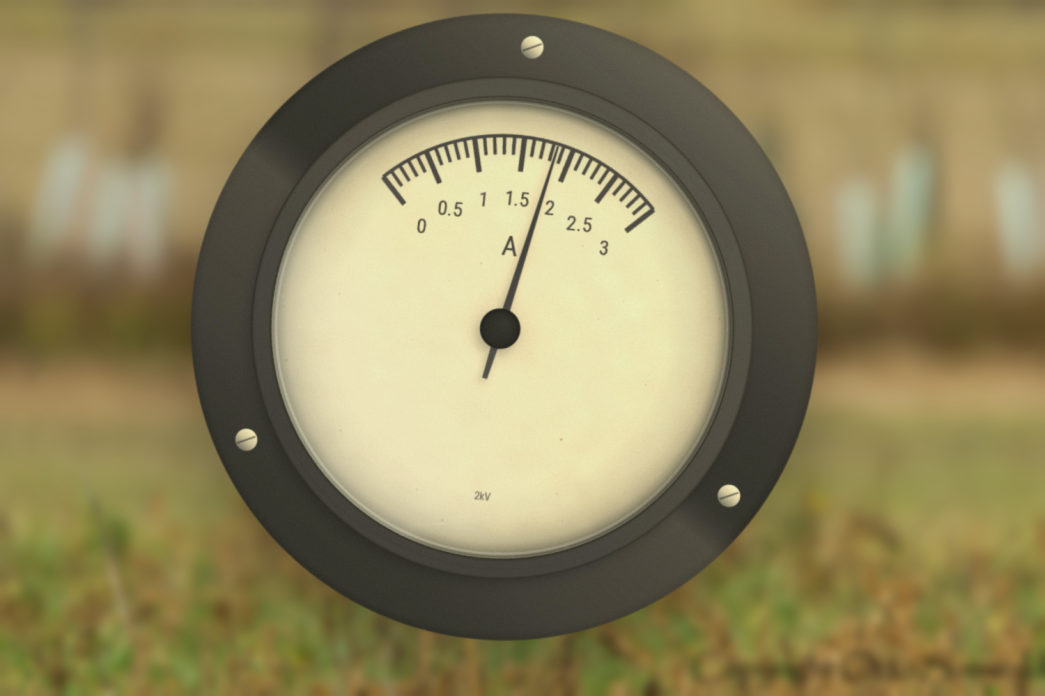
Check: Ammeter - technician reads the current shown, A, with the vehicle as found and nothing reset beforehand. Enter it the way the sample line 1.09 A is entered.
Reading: 1.85 A
